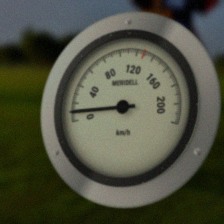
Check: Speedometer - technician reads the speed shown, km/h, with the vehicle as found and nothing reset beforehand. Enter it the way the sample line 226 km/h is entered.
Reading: 10 km/h
